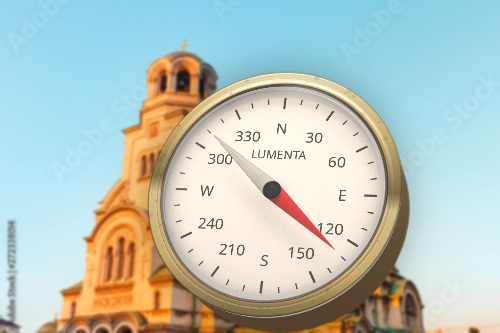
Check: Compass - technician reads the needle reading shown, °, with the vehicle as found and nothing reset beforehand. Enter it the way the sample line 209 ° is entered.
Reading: 130 °
